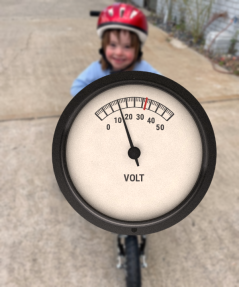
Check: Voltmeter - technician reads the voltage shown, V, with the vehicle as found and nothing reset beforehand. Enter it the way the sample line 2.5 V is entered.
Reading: 15 V
